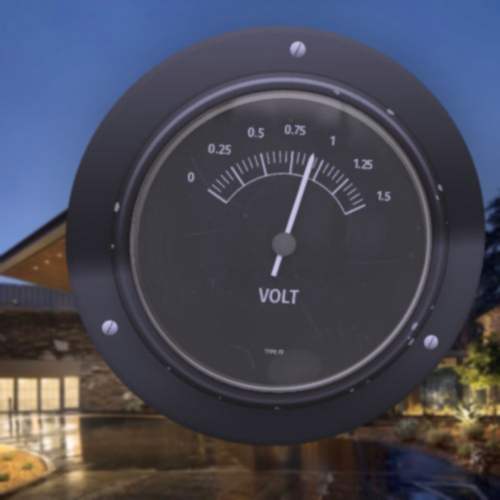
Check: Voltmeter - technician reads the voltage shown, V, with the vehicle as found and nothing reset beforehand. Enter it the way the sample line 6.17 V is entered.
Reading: 0.9 V
